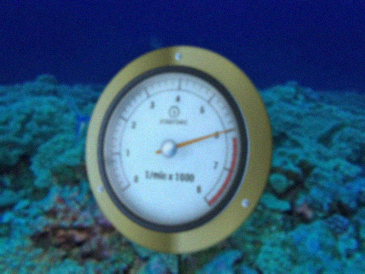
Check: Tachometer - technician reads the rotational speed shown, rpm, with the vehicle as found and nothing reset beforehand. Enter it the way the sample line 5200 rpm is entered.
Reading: 6000 rpm
